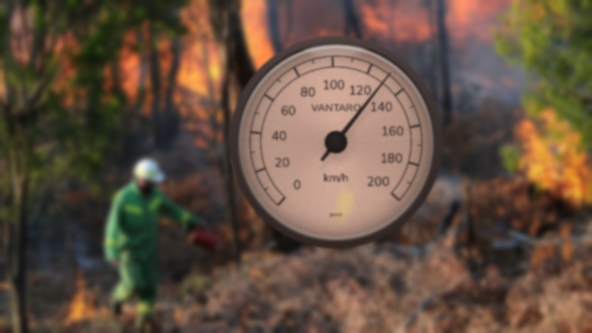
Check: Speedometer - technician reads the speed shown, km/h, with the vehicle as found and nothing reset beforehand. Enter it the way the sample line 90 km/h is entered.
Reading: 130 km/h
